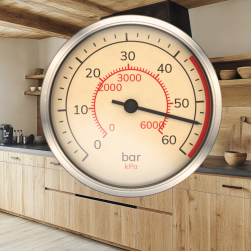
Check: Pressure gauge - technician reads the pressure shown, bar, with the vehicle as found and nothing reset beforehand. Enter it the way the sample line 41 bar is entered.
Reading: 54 bar
